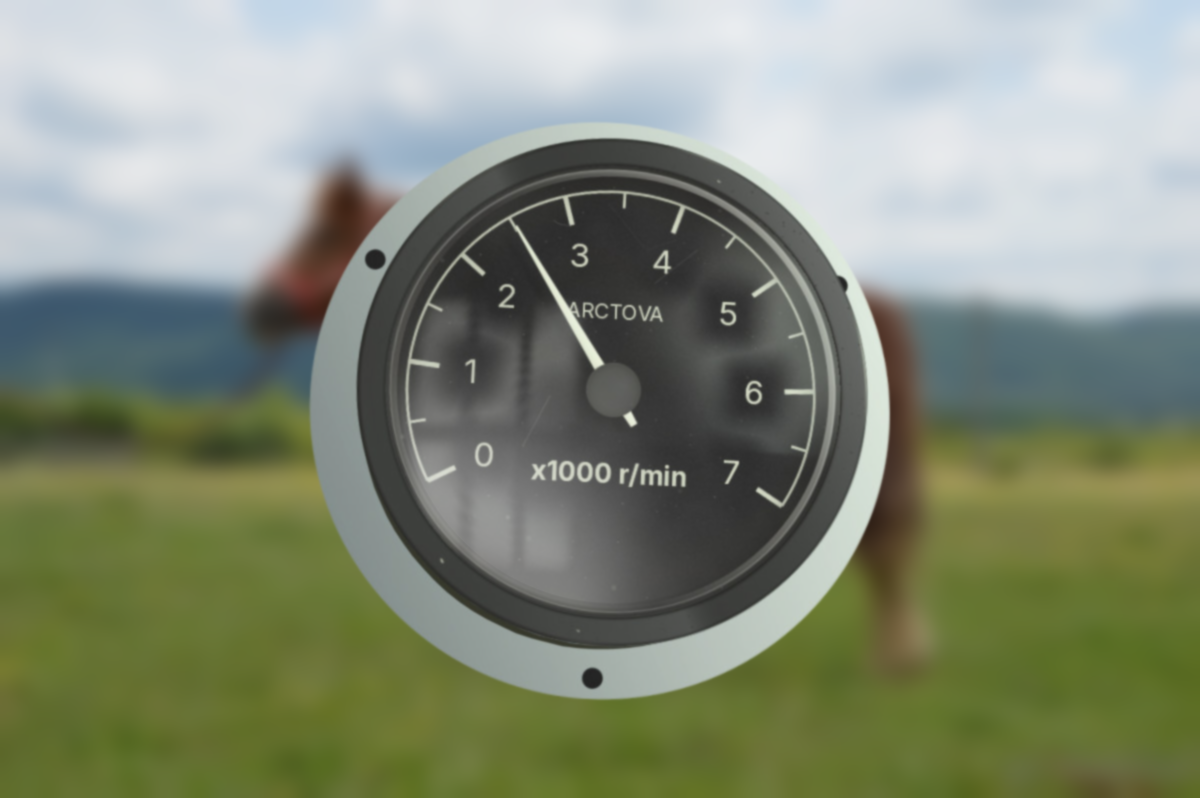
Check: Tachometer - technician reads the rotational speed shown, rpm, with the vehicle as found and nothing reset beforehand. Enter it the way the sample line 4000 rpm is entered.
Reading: 2500 rpm
